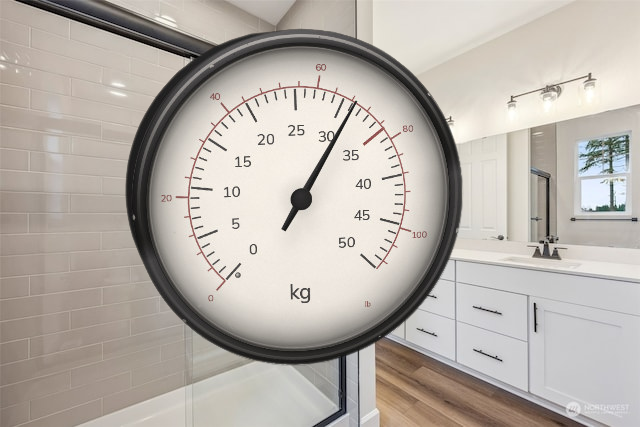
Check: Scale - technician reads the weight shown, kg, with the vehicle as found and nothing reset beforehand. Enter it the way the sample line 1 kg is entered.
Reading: 31 kg
